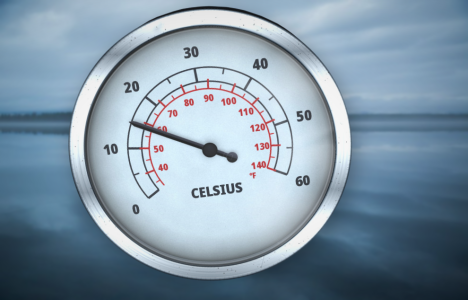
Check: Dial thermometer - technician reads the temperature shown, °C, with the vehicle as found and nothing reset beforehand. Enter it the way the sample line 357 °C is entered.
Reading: 15 °C
